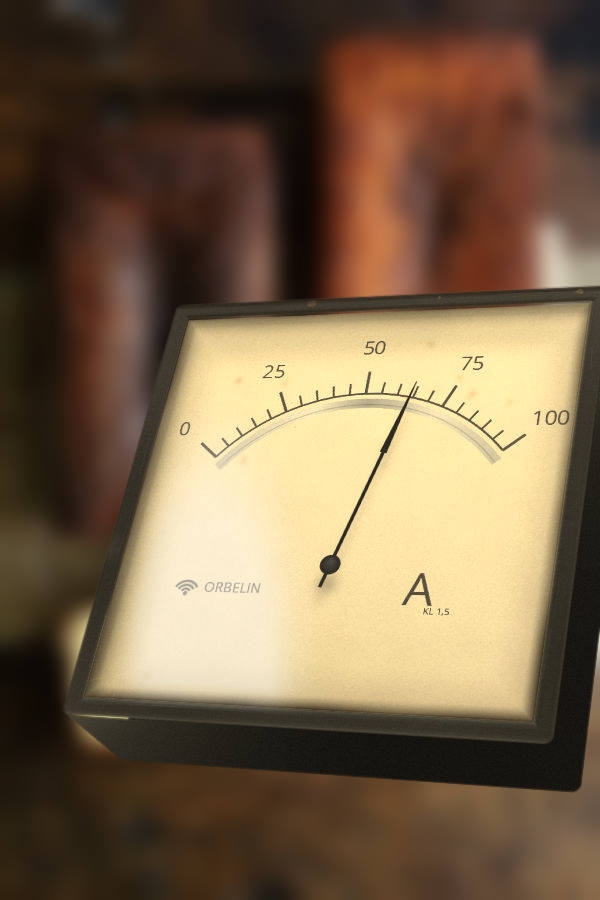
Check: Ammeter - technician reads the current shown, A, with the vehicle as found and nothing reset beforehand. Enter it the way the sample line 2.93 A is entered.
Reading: 65 A
